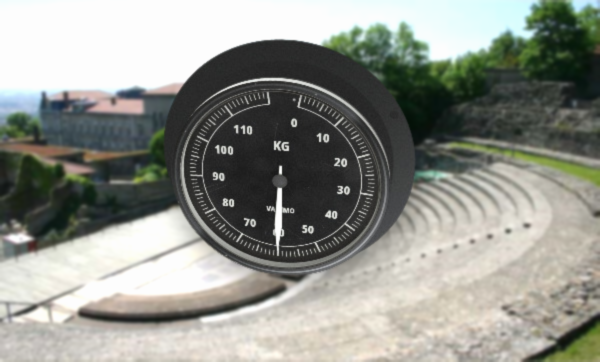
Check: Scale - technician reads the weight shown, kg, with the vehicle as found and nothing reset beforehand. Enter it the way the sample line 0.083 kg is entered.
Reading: 60 kg
